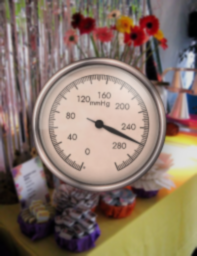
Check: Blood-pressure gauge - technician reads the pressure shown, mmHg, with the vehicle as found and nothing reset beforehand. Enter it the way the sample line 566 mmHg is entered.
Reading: 260 mmHg
